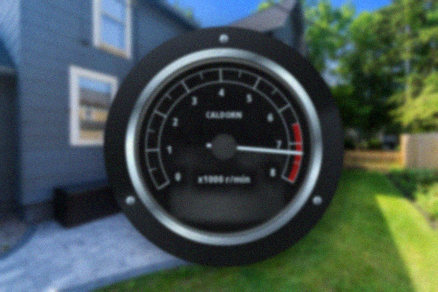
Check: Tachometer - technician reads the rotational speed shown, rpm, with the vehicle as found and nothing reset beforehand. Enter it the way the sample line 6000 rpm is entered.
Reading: 7250 rpm
